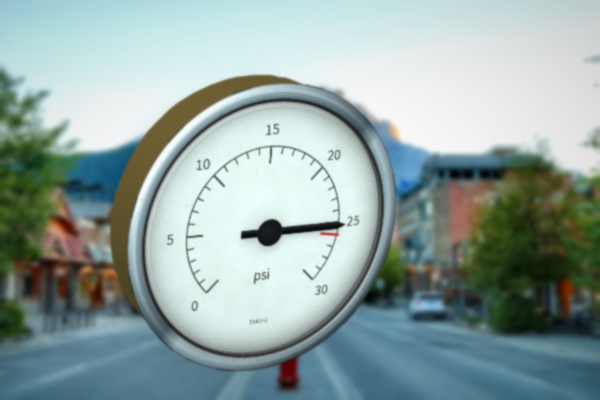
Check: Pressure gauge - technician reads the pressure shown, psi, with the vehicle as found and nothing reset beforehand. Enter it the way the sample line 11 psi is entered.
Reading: 25 psi
